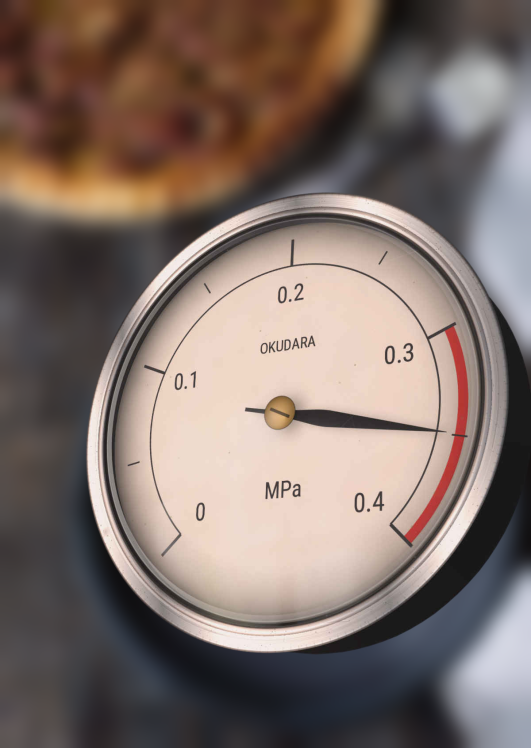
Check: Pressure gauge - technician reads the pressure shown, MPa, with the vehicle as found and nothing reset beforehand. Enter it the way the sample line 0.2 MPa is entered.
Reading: 0.35 MPa
